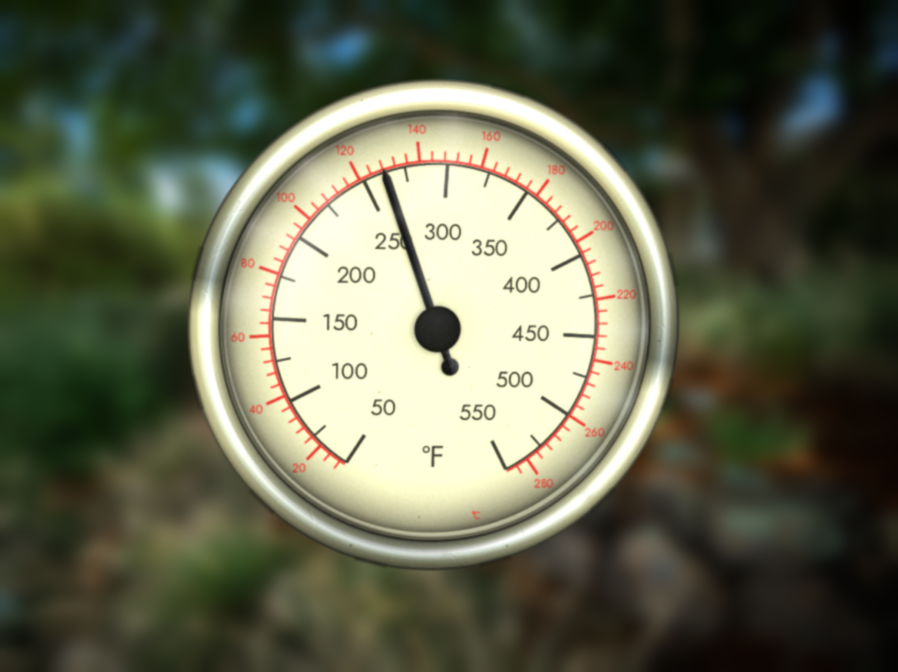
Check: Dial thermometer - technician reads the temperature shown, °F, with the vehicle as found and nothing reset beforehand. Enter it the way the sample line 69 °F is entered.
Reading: 262.5 °F
